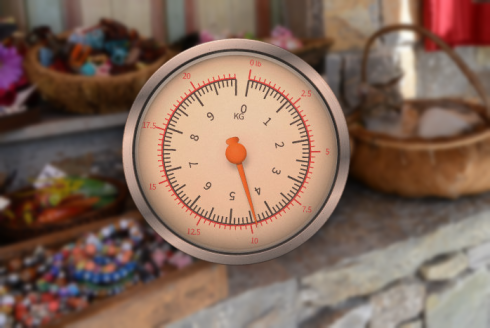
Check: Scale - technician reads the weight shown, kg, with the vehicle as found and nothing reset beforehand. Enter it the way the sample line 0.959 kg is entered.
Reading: 4.4 kg
